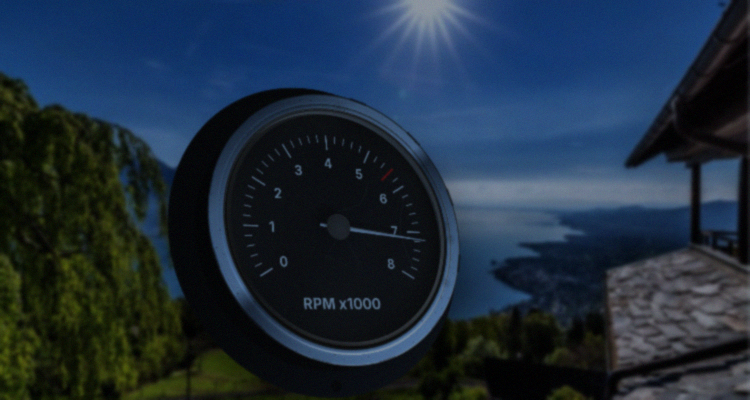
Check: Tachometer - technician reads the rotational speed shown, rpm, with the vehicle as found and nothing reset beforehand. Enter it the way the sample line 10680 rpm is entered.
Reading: 7200 rpm
